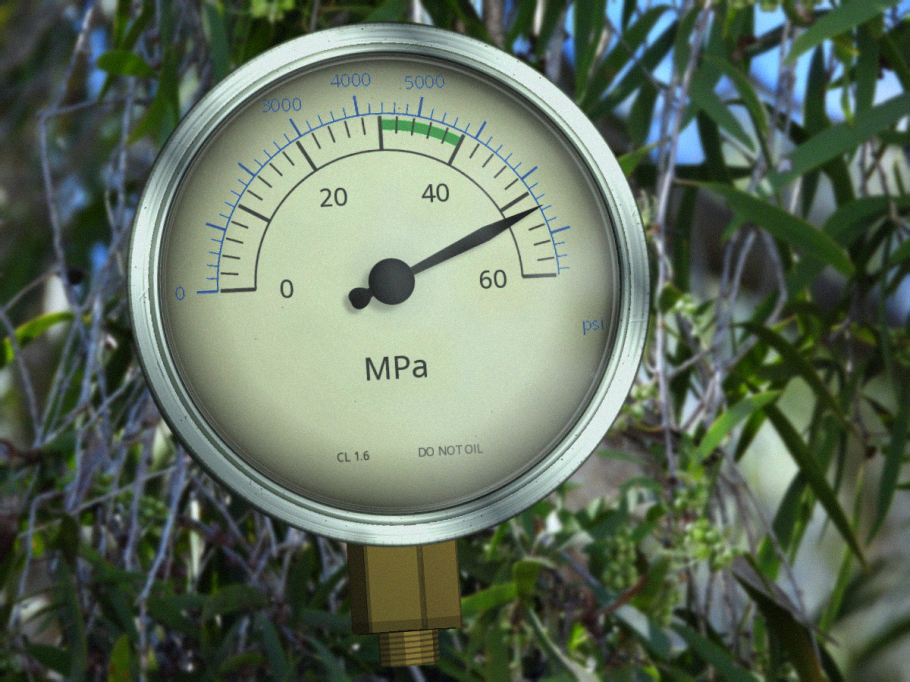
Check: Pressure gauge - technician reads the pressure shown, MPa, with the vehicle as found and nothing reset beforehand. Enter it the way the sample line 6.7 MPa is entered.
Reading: 52 MPa
